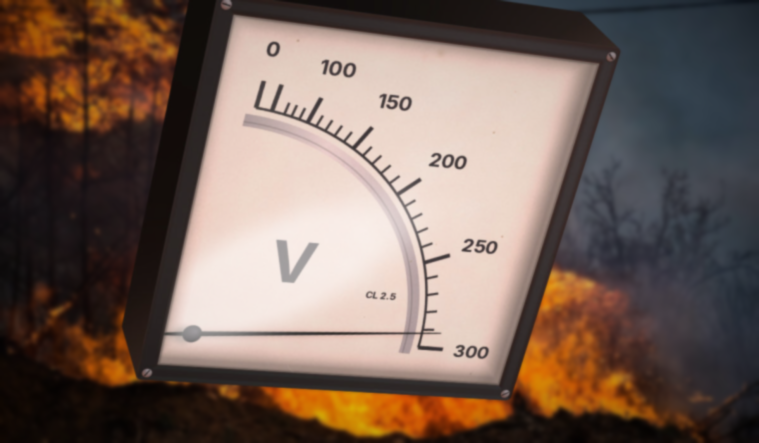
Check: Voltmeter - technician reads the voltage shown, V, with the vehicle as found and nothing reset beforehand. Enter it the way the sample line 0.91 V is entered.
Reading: 290 V
